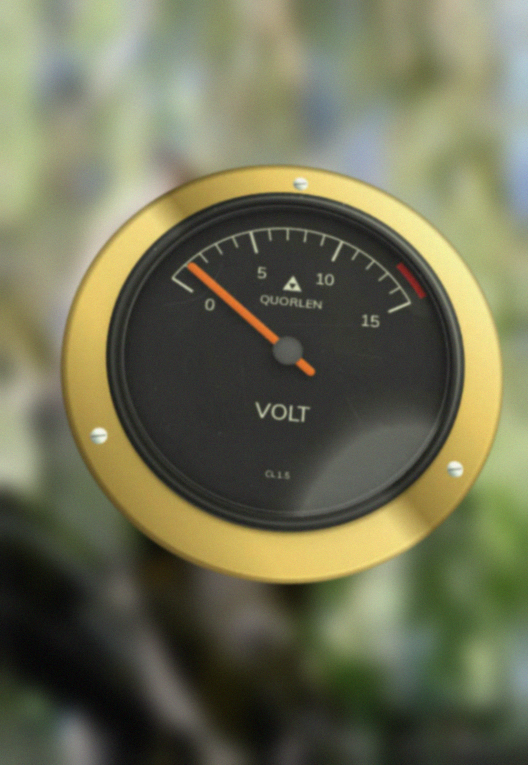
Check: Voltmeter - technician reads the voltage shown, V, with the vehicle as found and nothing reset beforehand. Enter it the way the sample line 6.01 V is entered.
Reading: 1 V
